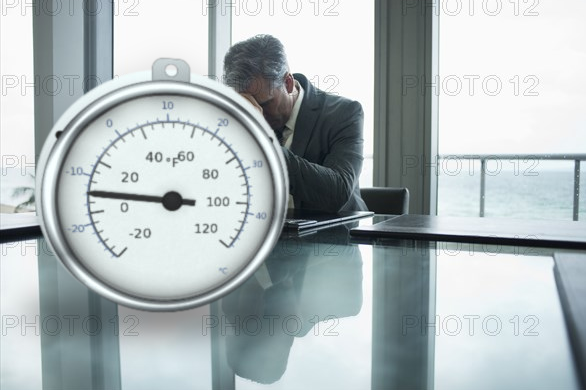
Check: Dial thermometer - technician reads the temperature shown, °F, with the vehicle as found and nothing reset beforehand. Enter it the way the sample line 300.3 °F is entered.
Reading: 8 °F
